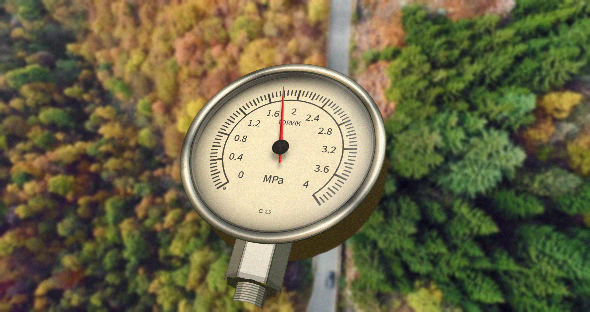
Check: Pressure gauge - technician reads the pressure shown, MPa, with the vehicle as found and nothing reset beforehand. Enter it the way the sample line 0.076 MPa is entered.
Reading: 1.8 MPa
